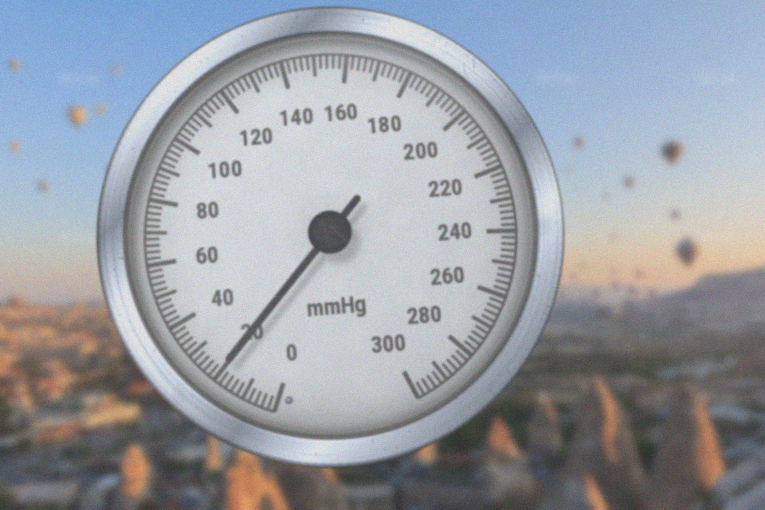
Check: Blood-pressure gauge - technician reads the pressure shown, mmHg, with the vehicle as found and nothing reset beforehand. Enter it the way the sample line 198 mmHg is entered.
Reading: 20 mmHg
